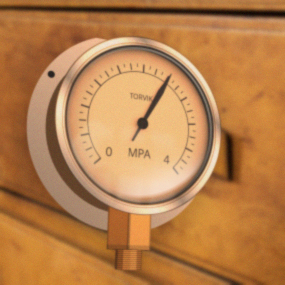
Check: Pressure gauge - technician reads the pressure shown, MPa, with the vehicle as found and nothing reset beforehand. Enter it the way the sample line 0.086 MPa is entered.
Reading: 2.4 MPa
